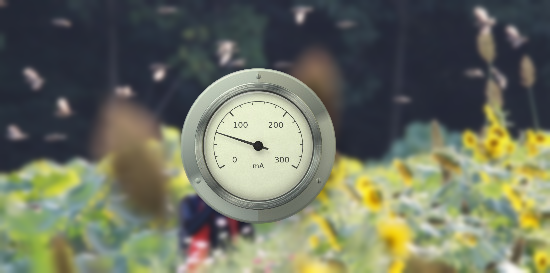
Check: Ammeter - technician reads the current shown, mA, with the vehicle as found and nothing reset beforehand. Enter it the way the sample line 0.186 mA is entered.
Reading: 60 mA
